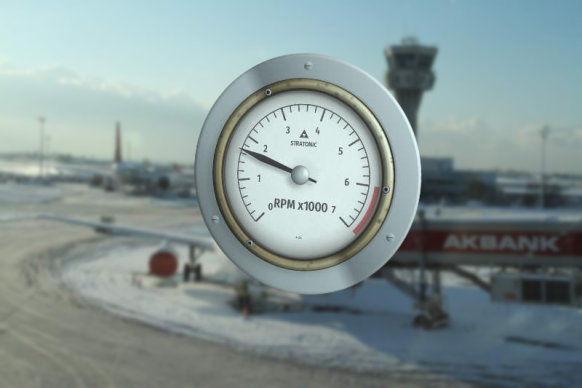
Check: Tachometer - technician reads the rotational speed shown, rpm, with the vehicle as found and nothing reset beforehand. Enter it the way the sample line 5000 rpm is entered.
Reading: 1700 rpm
